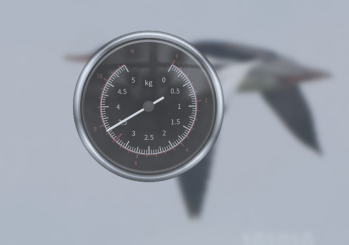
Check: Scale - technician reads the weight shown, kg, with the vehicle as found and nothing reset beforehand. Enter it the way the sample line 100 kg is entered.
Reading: 3.5 kg
